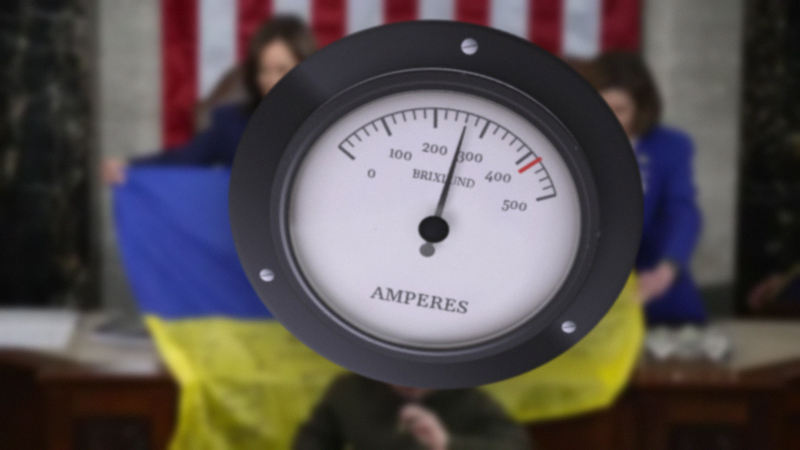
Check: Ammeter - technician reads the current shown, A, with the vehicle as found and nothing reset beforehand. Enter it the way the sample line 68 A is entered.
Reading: 260 A
